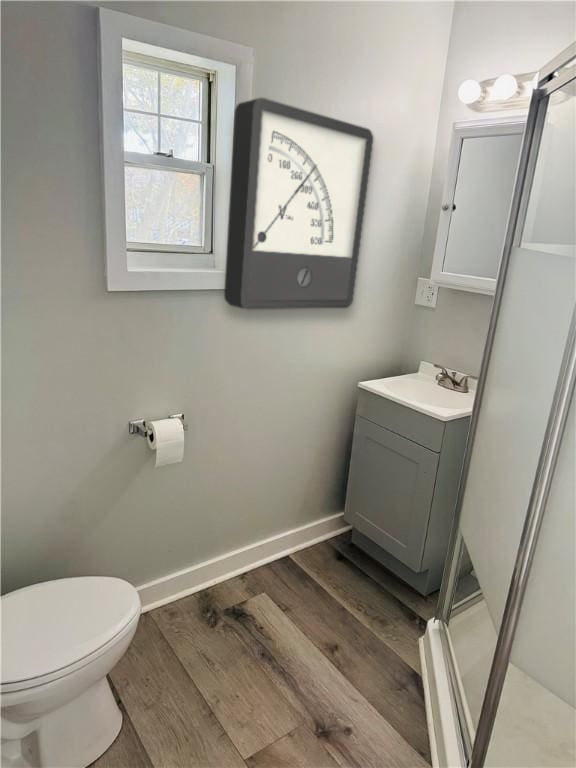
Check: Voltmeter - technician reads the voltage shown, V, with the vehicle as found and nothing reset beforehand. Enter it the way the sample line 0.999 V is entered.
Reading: 250 V
